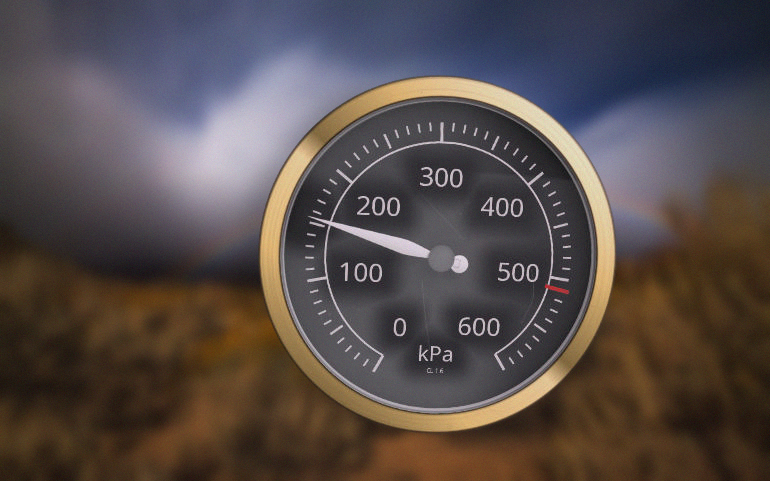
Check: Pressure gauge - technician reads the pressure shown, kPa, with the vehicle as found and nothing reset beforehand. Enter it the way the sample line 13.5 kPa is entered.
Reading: 155 kPa
